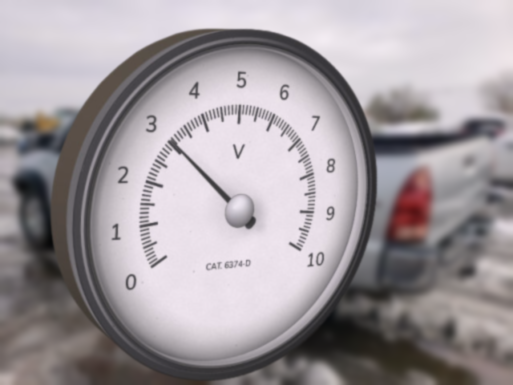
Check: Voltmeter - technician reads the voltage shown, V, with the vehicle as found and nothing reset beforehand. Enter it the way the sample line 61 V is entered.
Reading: 3 V
